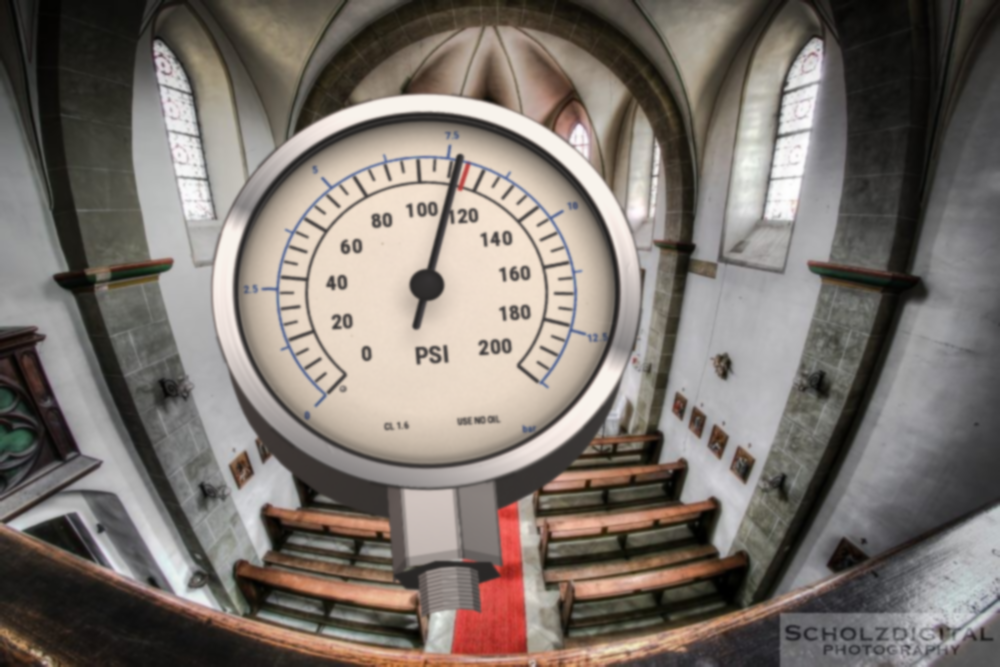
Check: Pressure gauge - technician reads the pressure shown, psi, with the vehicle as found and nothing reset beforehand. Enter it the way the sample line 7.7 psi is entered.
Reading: 112.5 psi
